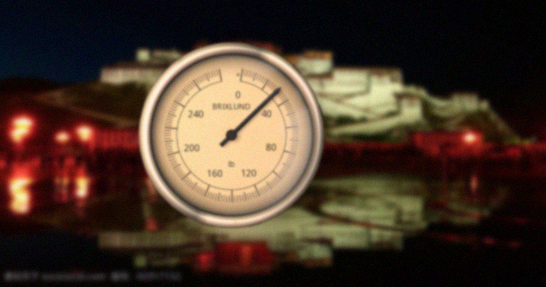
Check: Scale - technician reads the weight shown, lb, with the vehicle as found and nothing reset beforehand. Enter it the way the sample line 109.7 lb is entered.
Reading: 30 lb
